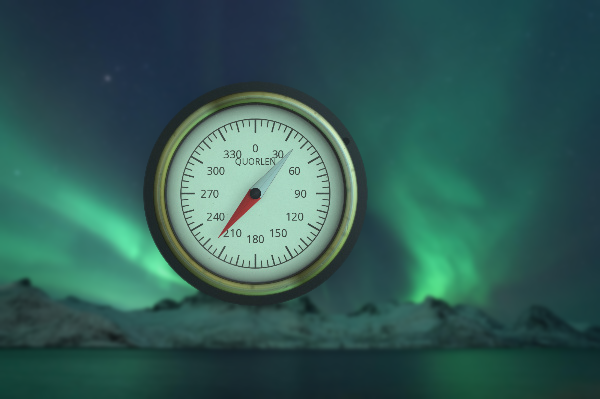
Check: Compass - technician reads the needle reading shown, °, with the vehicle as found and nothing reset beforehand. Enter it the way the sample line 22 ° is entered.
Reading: 220 °
